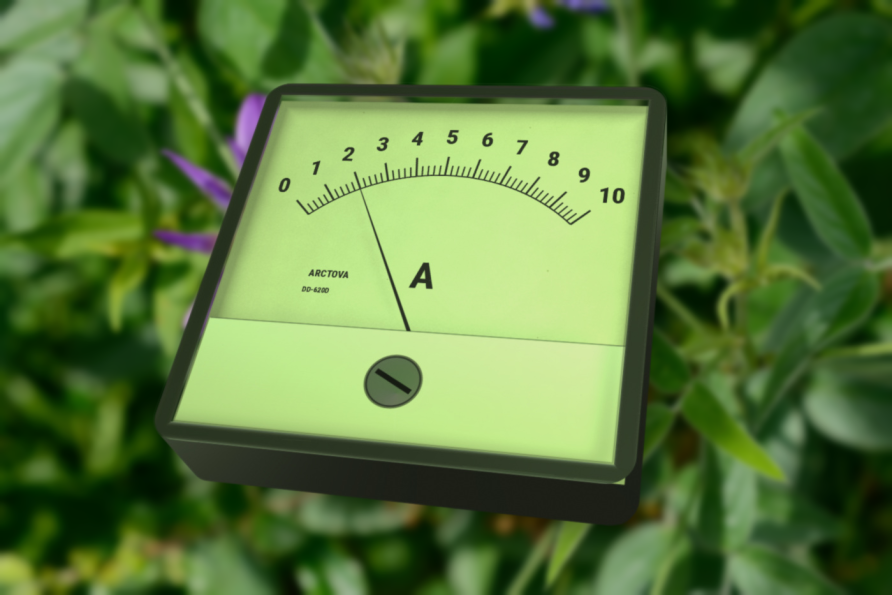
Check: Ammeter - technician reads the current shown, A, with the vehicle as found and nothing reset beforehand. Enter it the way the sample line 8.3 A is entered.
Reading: 2 A
